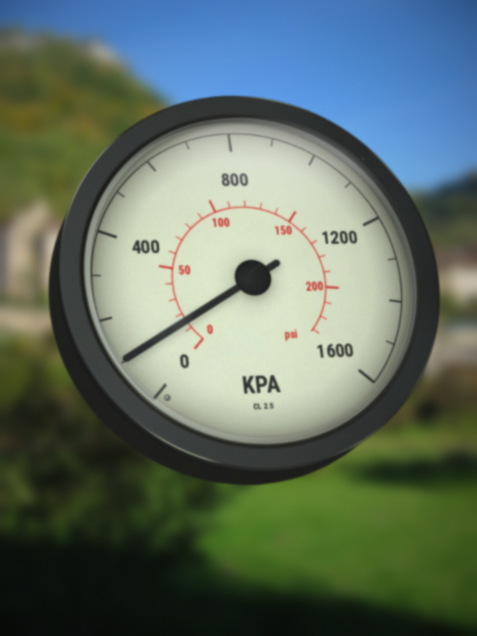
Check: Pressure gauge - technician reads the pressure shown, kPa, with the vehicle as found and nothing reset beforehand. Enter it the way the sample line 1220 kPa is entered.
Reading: 100 kPa
